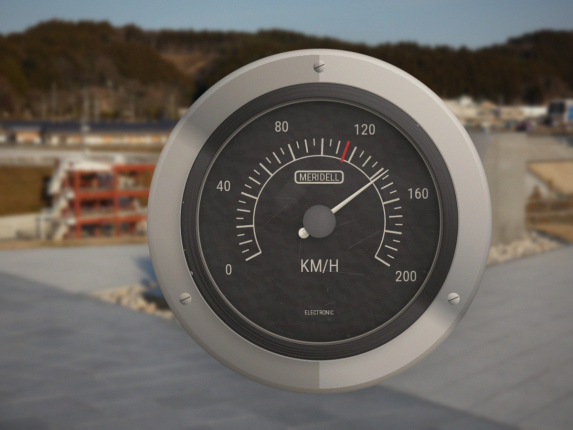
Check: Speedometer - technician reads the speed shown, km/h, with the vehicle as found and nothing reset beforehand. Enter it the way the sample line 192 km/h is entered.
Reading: 142.5 km/h
